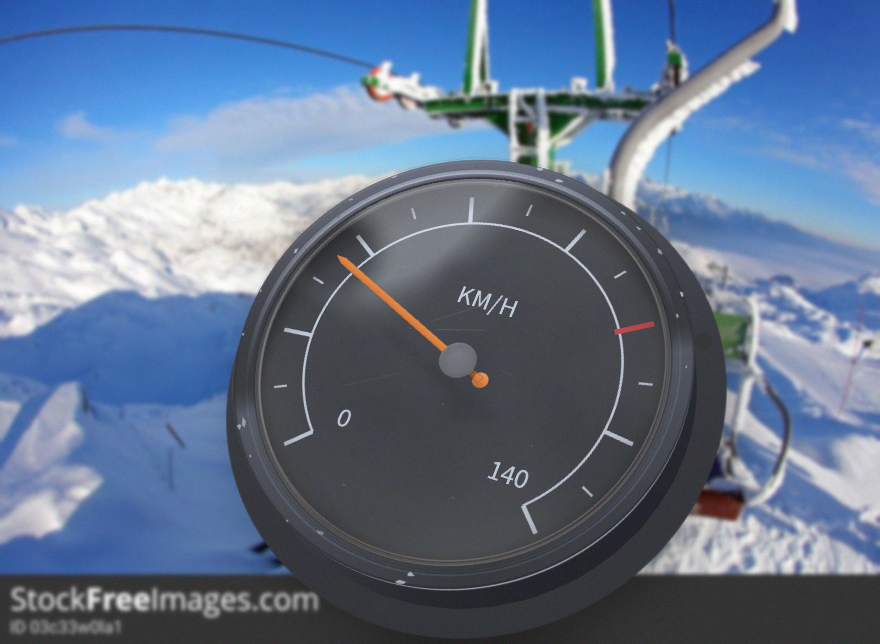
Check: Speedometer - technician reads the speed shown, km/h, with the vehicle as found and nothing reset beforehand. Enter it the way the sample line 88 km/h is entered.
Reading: 35 km/h
